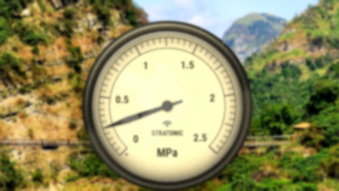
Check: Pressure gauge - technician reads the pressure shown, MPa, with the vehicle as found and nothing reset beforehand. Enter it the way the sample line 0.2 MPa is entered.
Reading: 0.25 MPa
